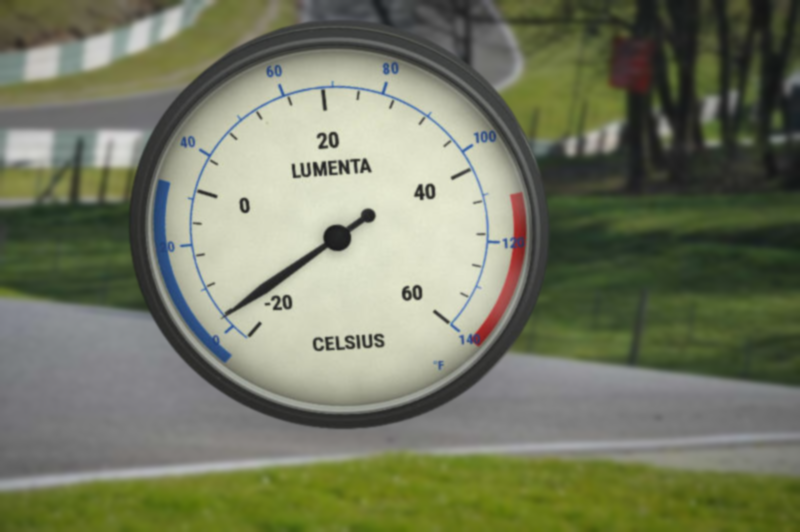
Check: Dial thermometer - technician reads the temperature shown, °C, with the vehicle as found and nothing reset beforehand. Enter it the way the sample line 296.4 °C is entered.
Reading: -16 °C
